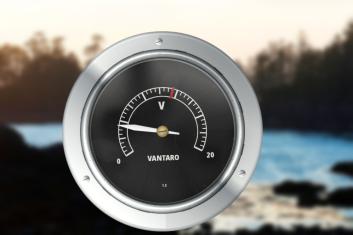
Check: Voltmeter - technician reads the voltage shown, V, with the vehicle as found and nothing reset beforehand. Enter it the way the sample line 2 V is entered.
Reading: 3.5 V
